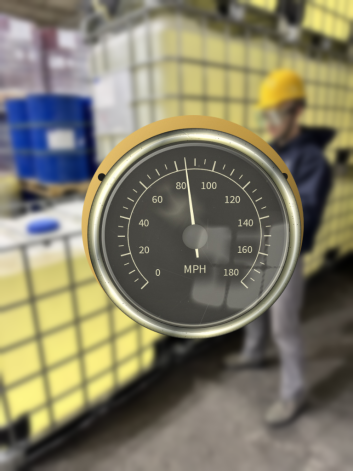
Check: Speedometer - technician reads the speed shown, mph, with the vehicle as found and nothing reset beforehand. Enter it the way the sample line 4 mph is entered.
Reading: 85 mph
